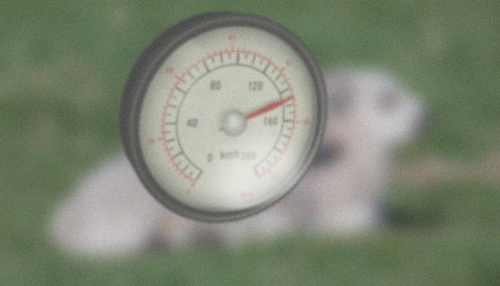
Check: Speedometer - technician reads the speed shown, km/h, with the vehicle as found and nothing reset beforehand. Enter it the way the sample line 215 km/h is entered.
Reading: 145 km/h
